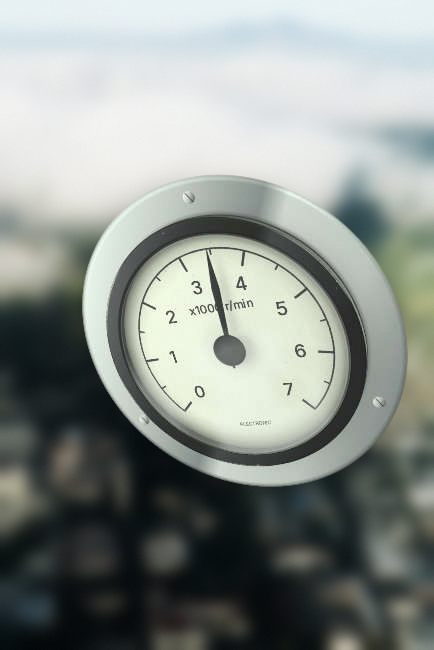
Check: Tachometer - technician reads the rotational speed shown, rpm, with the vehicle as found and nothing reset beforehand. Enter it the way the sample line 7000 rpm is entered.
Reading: 3500 rpm
